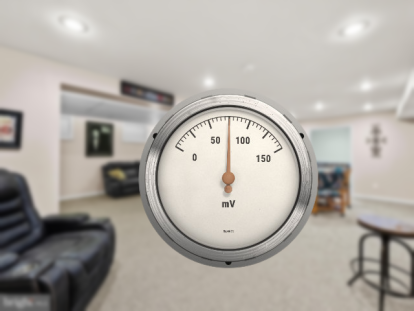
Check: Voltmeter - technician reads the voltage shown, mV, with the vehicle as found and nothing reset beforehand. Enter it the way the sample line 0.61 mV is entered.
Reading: 75 mV
